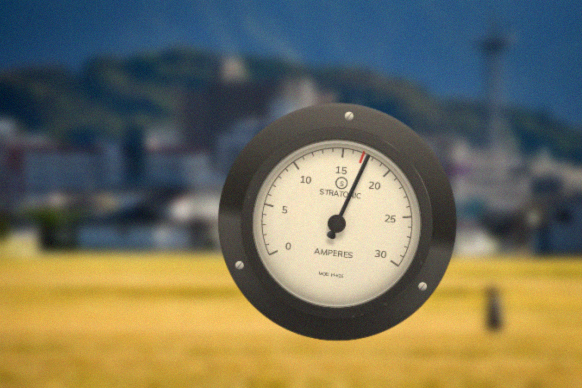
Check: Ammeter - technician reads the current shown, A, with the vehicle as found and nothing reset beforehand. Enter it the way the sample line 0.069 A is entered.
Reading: 17.5 A
